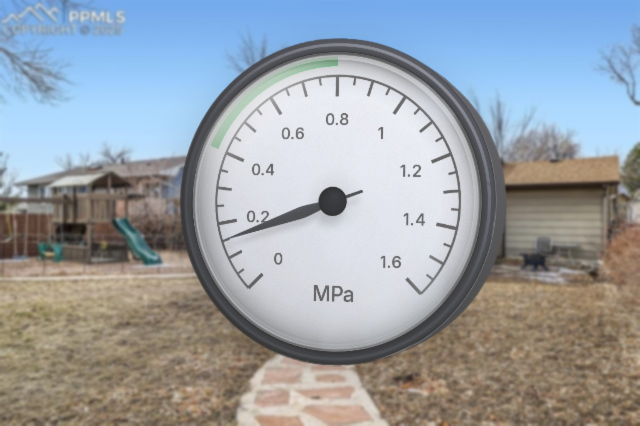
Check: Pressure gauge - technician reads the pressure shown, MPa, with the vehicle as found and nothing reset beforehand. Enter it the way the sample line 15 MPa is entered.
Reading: 0.15 MPa
